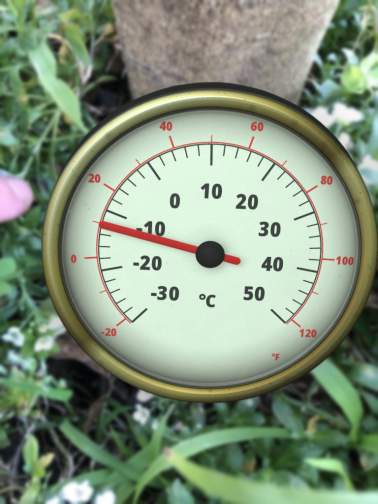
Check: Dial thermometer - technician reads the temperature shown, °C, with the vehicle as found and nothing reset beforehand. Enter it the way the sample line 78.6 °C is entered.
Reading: -12 °C
